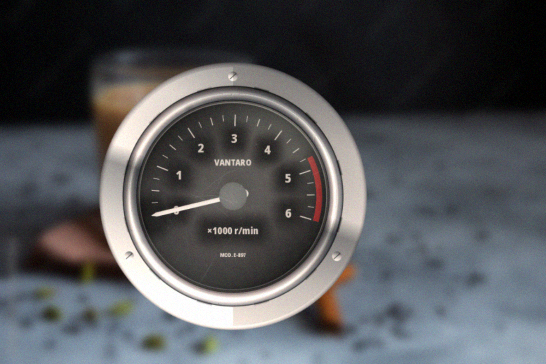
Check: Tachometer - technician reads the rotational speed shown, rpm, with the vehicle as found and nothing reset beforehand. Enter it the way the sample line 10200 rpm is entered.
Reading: 0 rpm
